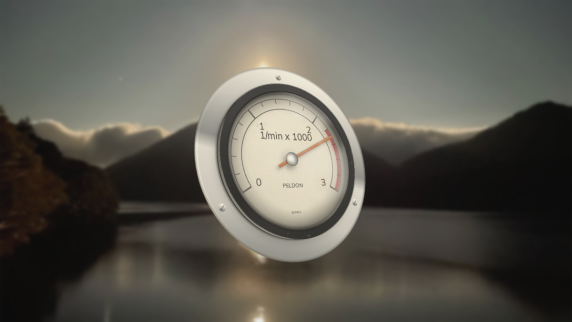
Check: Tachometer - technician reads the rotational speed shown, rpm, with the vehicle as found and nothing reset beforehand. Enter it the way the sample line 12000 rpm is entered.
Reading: 2300 rpm
